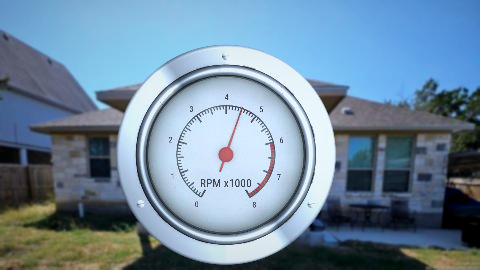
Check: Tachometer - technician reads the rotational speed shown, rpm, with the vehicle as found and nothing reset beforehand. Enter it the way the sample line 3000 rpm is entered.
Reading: 4500 rpm
